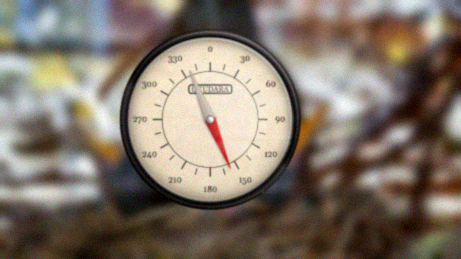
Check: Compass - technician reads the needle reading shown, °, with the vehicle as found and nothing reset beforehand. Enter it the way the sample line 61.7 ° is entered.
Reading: 157.5 °
